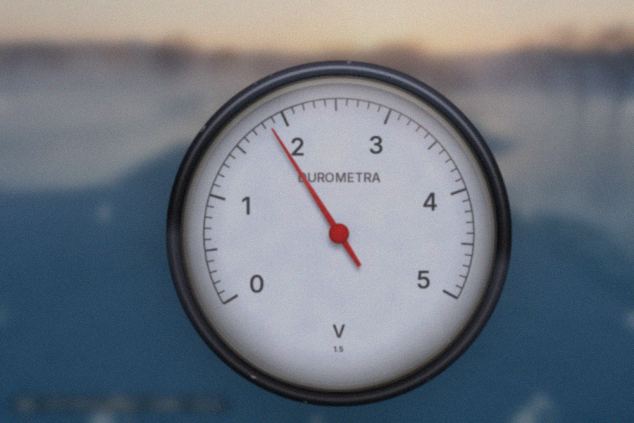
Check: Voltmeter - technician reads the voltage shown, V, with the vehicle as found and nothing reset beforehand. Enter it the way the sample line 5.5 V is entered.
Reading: 1.85 V
